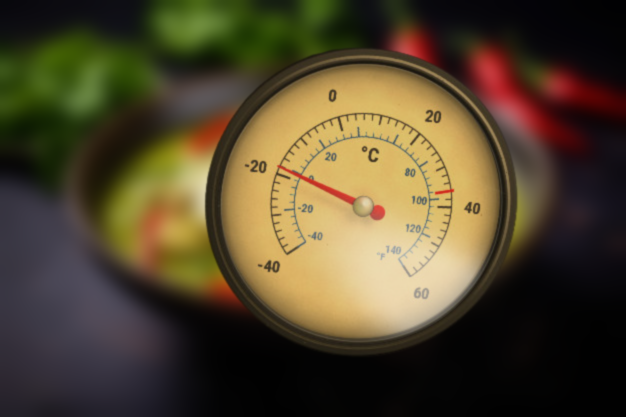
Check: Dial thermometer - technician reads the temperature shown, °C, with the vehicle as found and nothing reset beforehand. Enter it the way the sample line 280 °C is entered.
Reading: -18 °C
